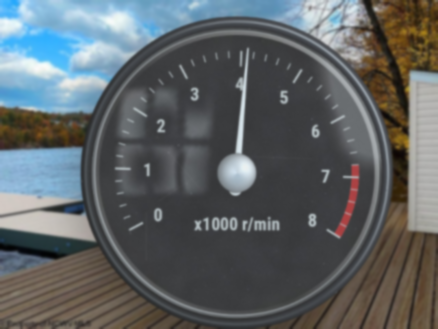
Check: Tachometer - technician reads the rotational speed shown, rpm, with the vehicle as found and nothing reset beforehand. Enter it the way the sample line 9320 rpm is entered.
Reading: 4100 rpm
